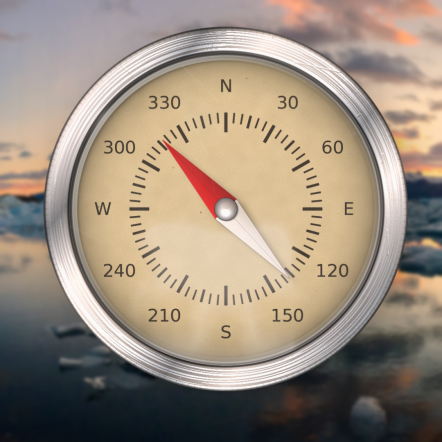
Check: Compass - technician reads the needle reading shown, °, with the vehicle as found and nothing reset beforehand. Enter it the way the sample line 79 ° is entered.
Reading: 317.5 °
